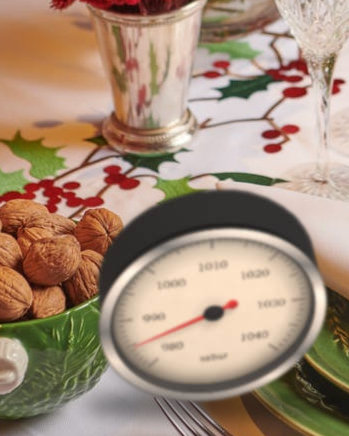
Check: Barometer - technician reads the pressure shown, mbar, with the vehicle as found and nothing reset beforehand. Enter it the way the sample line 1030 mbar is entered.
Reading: 985 mbar
